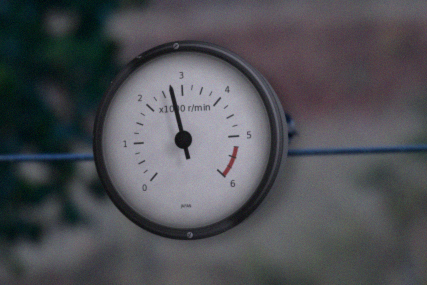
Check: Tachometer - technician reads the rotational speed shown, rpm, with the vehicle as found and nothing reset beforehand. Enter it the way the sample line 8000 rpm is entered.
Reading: 2750 rpm
